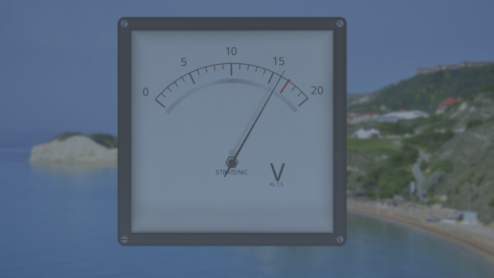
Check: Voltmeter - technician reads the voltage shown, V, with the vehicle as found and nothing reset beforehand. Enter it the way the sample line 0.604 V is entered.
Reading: 16 V
